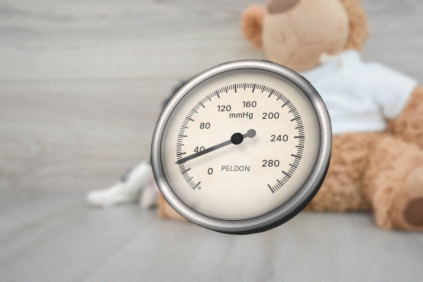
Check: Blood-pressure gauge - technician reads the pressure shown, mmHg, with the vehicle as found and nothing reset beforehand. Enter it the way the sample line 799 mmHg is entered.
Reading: 30 mmHg
